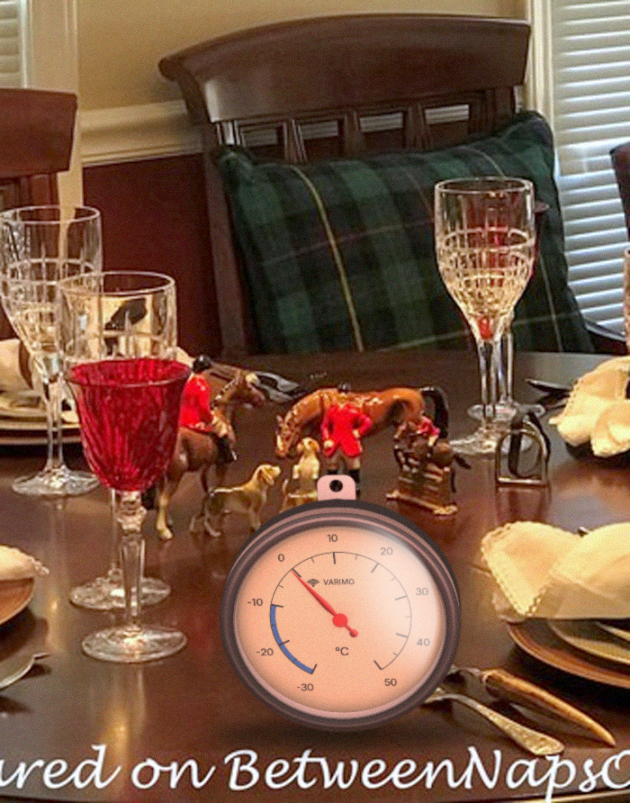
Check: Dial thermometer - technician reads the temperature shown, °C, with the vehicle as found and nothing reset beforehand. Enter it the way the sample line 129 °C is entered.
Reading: 0 °C
